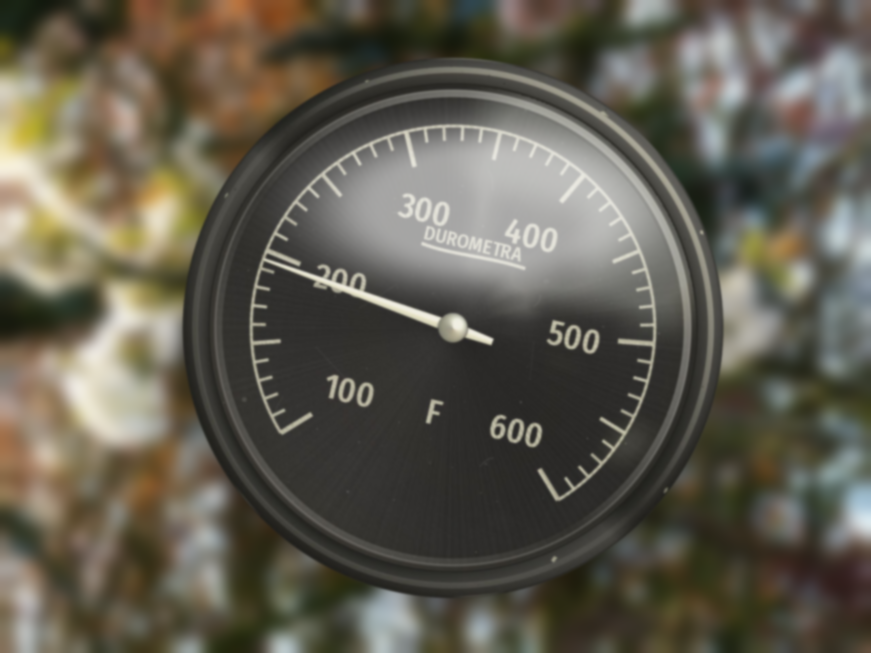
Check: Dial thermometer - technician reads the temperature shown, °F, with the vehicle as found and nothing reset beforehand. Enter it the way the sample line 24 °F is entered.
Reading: 195 °F
